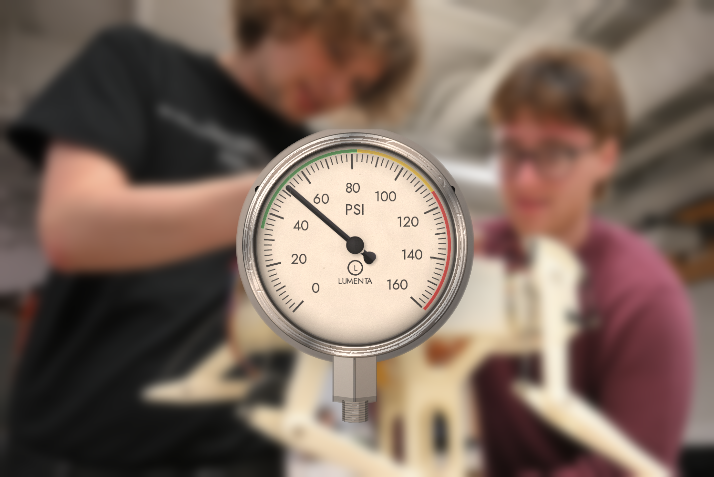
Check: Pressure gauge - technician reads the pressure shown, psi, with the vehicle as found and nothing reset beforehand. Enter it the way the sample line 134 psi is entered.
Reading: 52 psi
